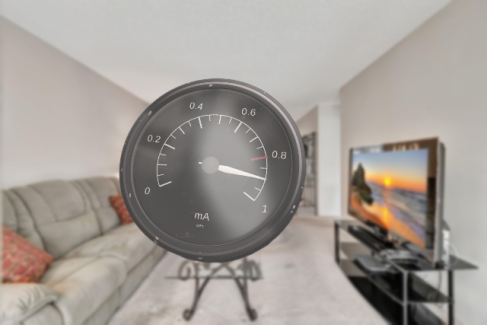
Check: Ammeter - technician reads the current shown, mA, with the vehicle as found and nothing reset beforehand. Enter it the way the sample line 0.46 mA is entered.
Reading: 0.9 mA
